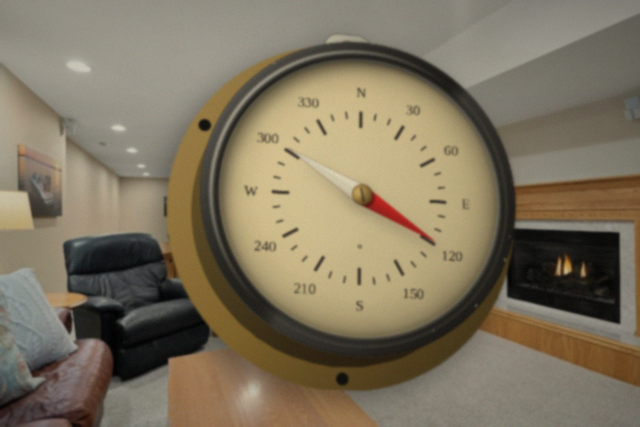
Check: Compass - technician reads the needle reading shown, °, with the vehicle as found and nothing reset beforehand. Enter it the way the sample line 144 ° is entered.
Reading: 120 °
